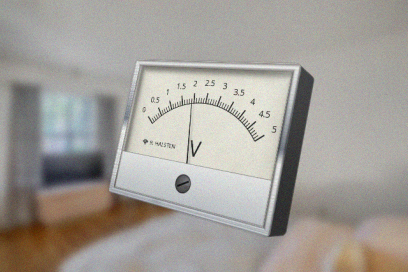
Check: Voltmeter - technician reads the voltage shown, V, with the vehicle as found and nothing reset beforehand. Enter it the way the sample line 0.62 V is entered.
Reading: 2 V
